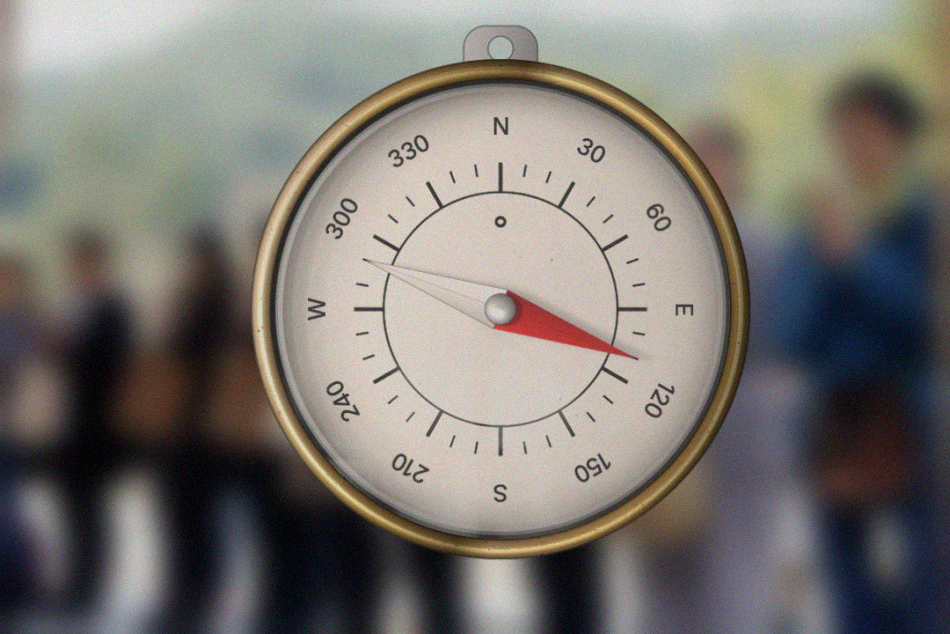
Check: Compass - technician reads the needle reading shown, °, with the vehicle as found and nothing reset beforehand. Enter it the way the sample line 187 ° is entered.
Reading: 110 °
